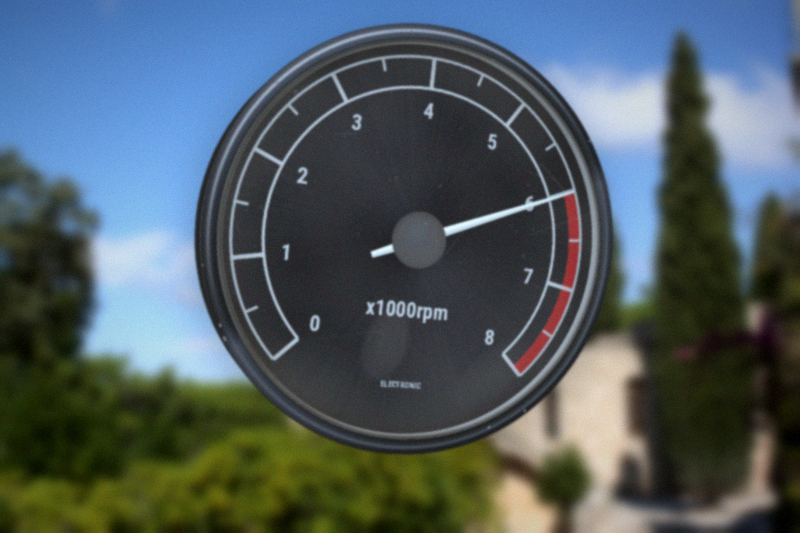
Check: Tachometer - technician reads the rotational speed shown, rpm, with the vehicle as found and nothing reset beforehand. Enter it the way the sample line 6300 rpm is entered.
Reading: 6000 rpm
